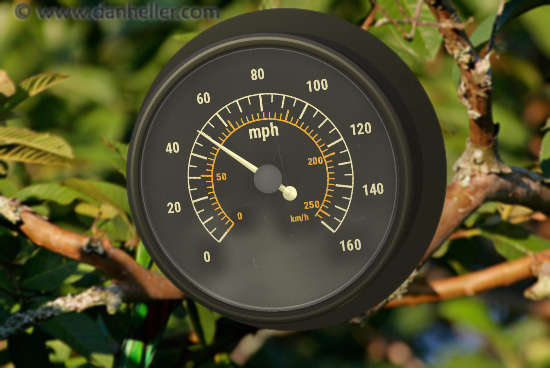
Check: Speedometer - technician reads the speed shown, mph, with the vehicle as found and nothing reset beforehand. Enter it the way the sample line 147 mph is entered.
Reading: 50 mph
